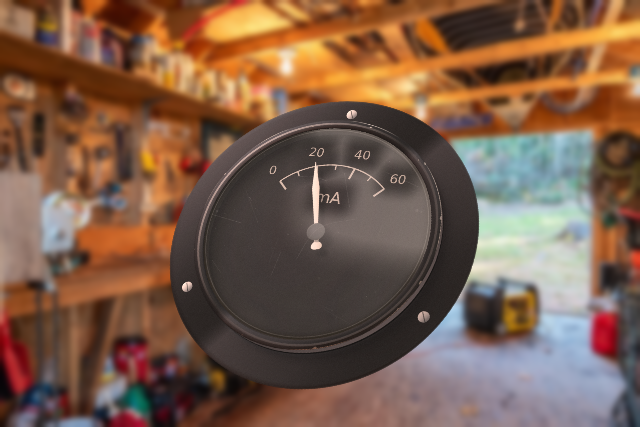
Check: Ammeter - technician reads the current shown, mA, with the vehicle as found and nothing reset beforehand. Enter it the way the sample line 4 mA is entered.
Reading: 20 mA
